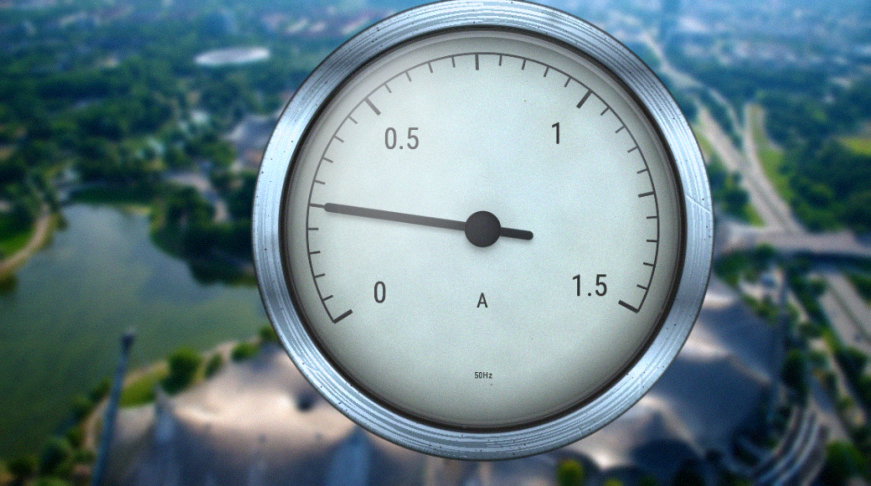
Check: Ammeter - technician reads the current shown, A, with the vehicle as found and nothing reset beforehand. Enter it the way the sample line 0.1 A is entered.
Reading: 0.25 A
